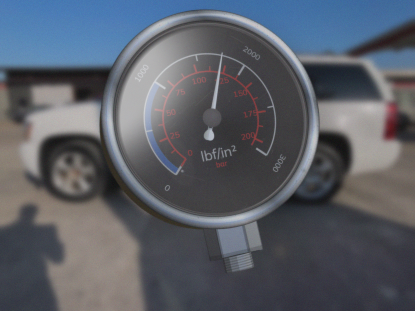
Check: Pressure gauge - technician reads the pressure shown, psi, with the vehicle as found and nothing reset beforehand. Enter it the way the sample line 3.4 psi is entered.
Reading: 1750 psi
